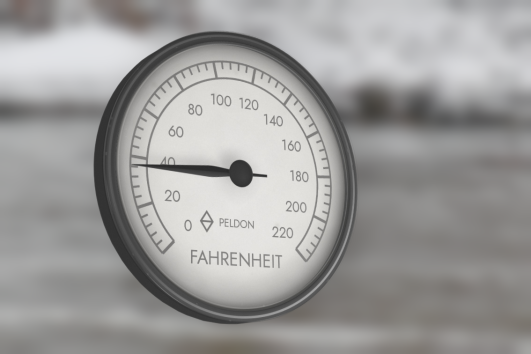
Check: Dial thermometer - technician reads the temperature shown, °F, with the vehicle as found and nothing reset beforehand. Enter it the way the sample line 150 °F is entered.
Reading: 36 °F
